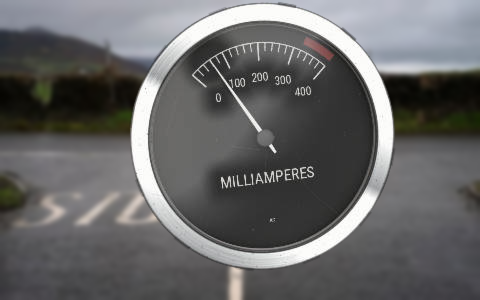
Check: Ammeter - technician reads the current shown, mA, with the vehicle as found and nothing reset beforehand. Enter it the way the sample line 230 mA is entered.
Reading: 60 mA
